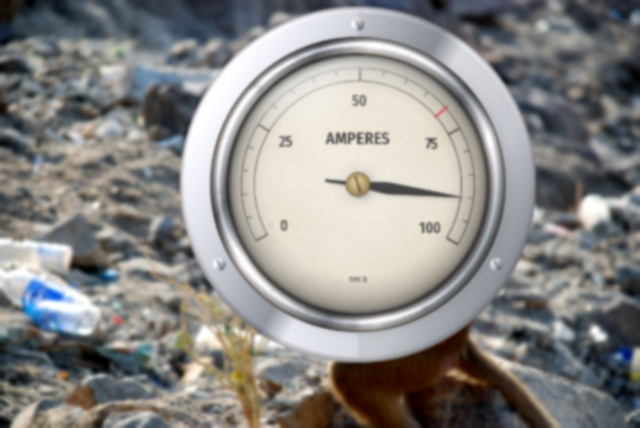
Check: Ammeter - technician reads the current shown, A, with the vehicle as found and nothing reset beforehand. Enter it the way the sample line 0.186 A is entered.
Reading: 90 A
